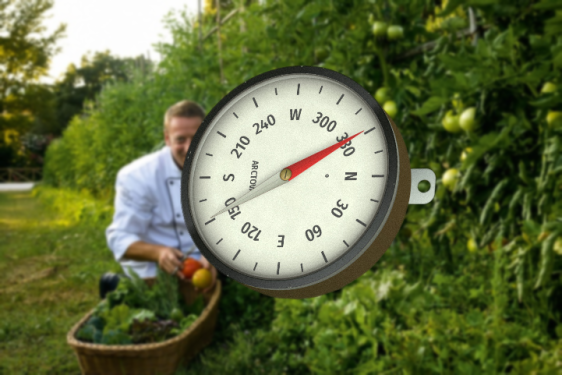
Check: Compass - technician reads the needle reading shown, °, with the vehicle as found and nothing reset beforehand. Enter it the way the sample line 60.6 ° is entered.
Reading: 330 °
